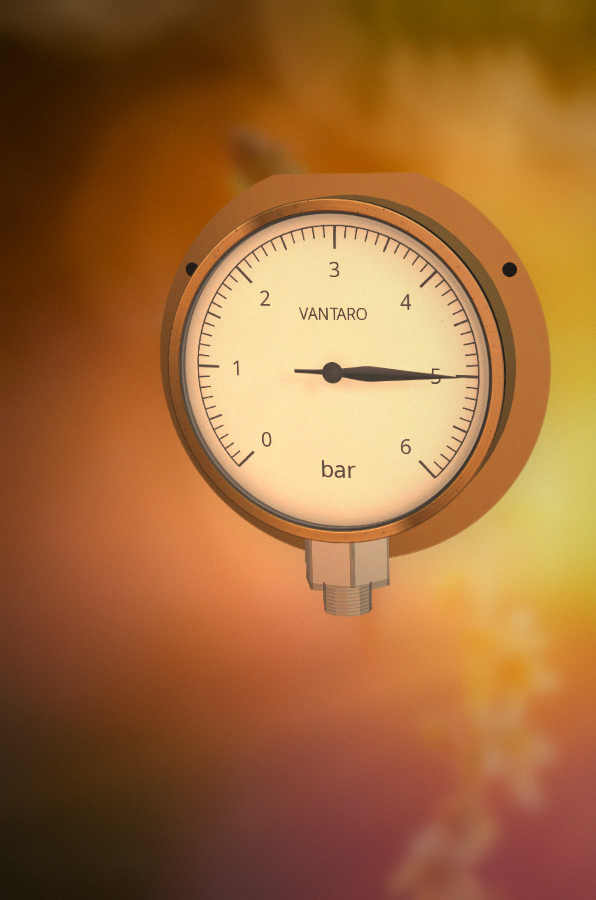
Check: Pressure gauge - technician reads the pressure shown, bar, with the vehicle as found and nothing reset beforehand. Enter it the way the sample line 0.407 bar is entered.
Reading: 5 bar
